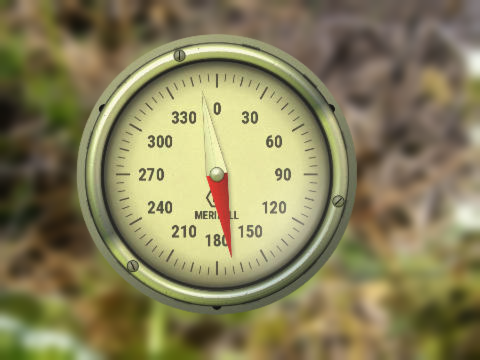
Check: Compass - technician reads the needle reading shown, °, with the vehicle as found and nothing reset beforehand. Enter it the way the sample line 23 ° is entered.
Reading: 170 °
